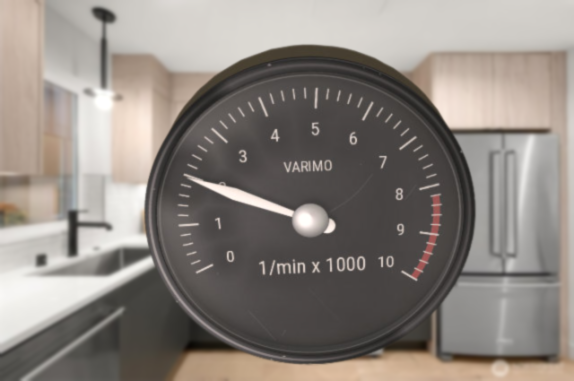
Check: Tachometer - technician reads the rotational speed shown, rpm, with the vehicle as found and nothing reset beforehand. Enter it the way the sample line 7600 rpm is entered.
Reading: 2000 rpm
